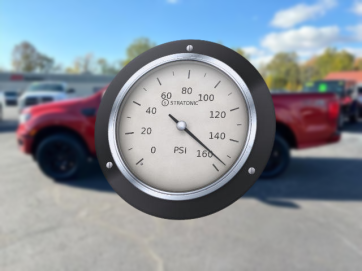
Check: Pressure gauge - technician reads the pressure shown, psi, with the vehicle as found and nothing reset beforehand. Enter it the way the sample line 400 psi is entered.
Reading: 155 psi
